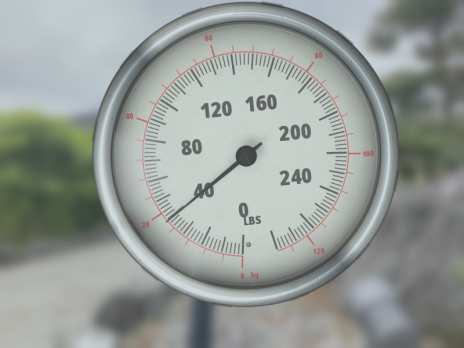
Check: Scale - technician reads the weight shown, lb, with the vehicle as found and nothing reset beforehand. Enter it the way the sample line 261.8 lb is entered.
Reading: 40 lb
